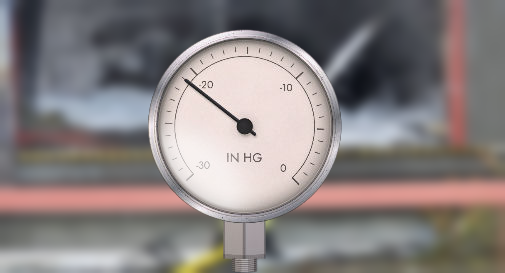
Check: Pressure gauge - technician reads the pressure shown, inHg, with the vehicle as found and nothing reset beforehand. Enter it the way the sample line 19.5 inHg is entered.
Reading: -21 inHg
